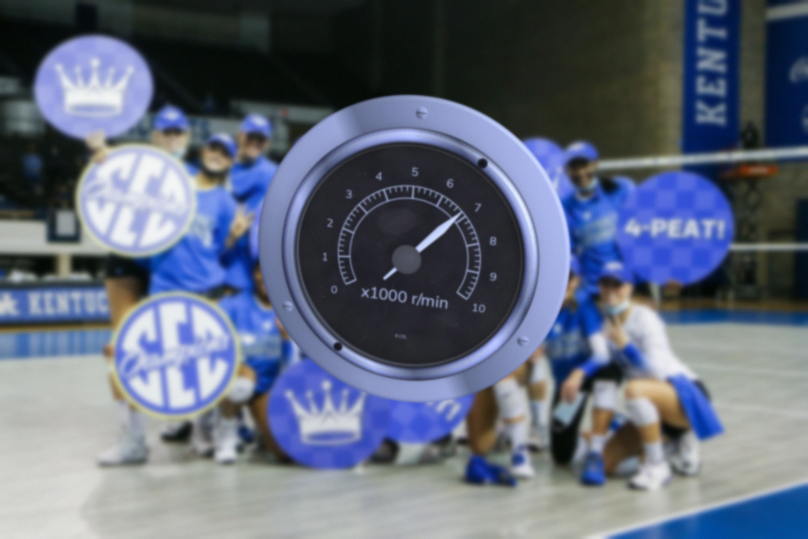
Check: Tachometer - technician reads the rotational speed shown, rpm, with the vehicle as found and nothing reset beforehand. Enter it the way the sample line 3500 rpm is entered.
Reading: 6800 rpm
